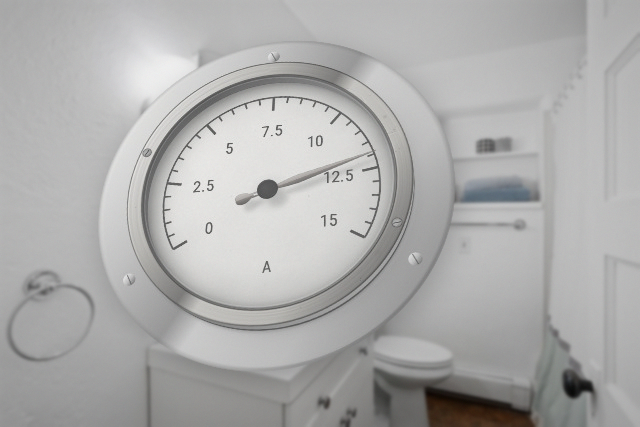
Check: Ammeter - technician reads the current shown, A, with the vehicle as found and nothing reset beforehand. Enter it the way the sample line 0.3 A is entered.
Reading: 12 A
